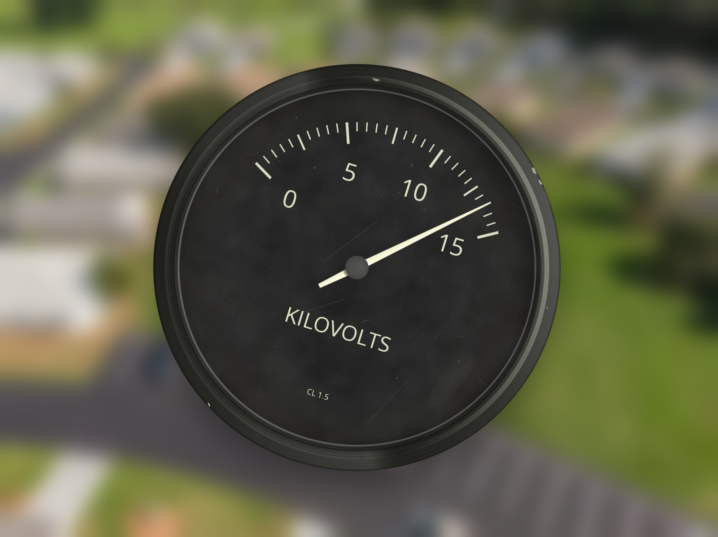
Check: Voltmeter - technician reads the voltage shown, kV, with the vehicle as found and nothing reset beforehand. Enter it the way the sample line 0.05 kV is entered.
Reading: 13.5 kV
